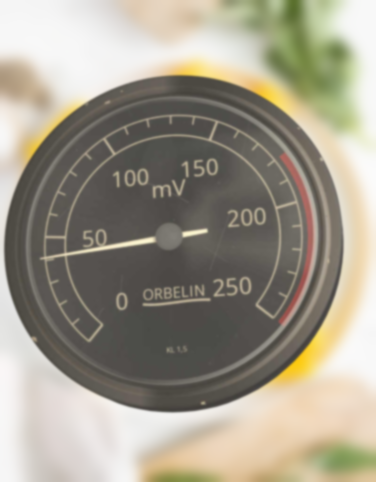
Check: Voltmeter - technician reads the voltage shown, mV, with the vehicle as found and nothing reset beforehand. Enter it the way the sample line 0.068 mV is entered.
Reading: 40 mV
